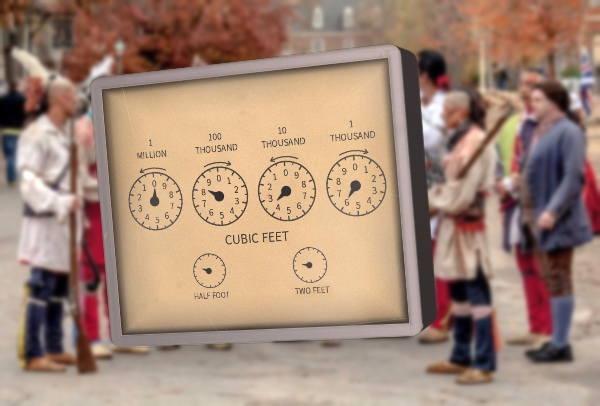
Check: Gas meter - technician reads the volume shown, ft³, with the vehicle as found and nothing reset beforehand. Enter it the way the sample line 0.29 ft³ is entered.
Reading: 983600 ft³
